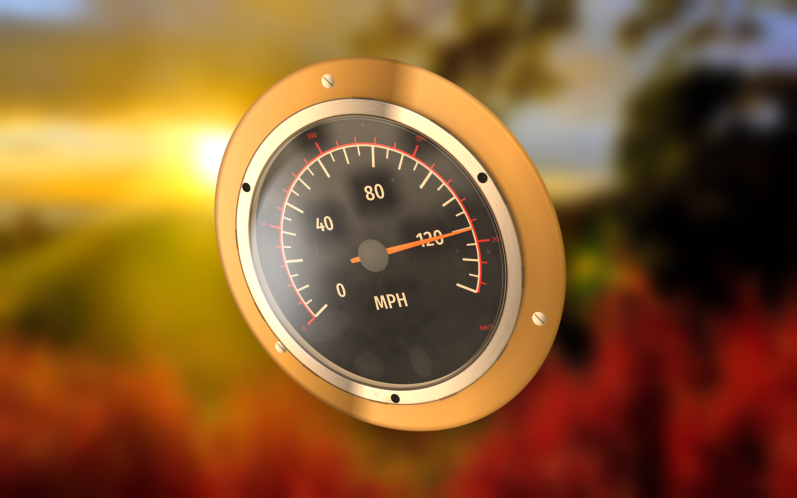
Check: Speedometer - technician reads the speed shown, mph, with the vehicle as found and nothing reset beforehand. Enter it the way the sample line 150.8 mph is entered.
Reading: 120 mph
